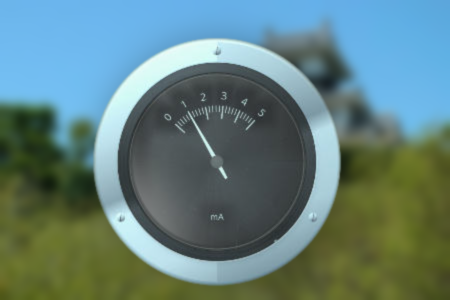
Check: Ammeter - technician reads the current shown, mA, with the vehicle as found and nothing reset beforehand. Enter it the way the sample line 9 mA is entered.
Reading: 1 mA
